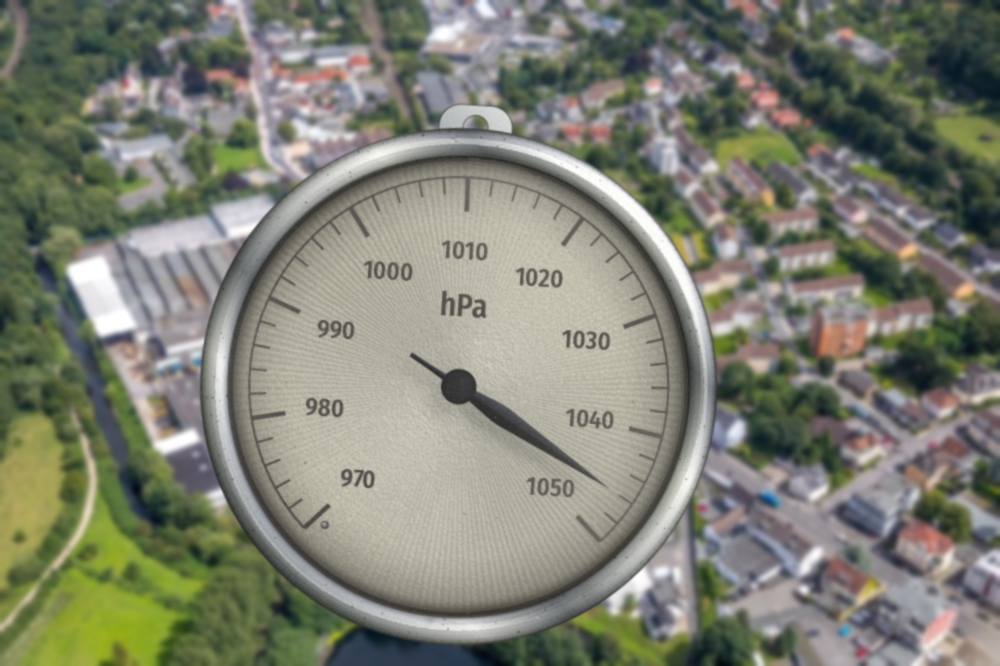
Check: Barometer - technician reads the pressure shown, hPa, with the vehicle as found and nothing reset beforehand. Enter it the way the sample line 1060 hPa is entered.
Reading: 1046 hPa
